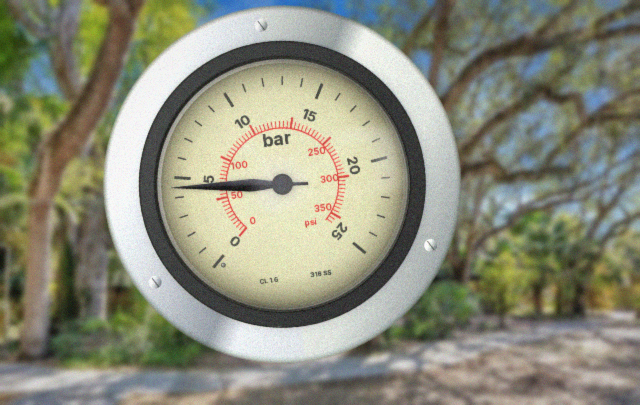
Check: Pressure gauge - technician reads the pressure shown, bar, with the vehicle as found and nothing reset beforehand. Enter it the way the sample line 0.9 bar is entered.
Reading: 4.5 bar
